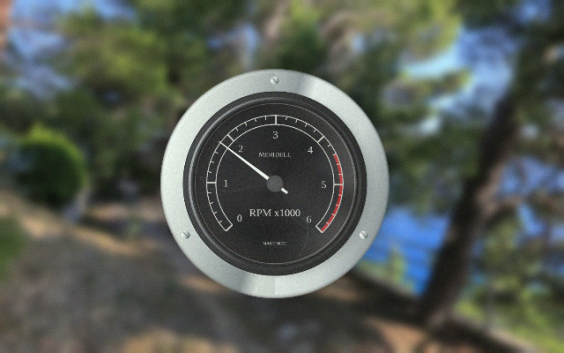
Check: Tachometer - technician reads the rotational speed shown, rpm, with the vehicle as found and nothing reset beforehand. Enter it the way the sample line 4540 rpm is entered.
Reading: 1800 rpm
